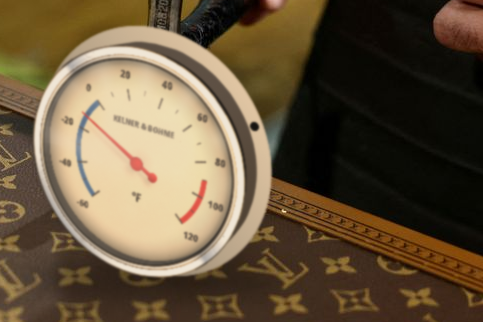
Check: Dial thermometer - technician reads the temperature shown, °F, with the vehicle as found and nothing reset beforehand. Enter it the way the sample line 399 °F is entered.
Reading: -10 °F
